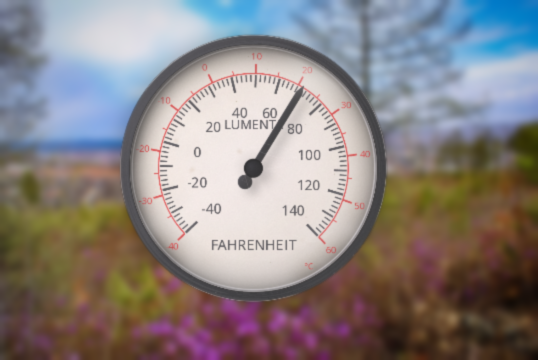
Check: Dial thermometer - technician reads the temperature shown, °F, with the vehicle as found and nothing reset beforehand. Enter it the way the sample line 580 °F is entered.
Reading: 70 °F
